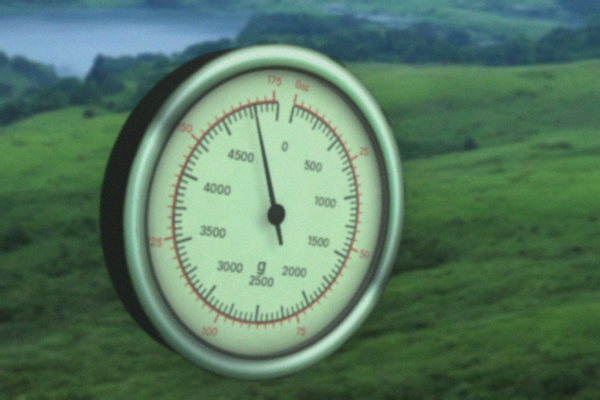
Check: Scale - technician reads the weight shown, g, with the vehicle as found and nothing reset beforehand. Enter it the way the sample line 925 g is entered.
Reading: 4750 g
